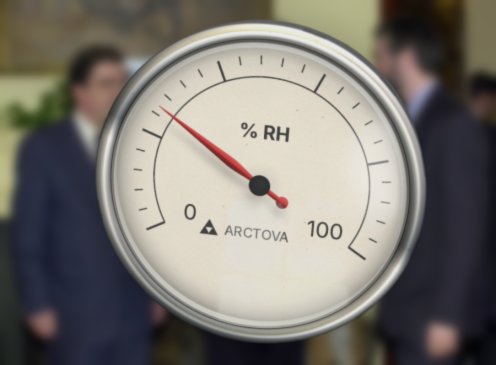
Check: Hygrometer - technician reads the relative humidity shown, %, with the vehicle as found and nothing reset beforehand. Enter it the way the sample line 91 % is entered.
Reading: 26 %
